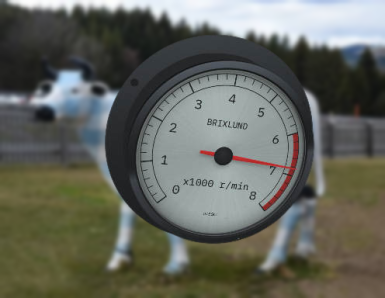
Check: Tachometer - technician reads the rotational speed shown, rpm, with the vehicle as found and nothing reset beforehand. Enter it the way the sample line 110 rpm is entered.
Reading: 6800 rpm
